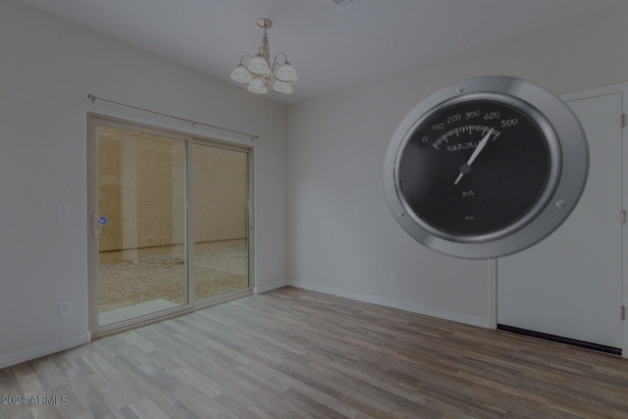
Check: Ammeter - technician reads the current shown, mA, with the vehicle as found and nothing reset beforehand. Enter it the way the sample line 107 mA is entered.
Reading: 450 mA
